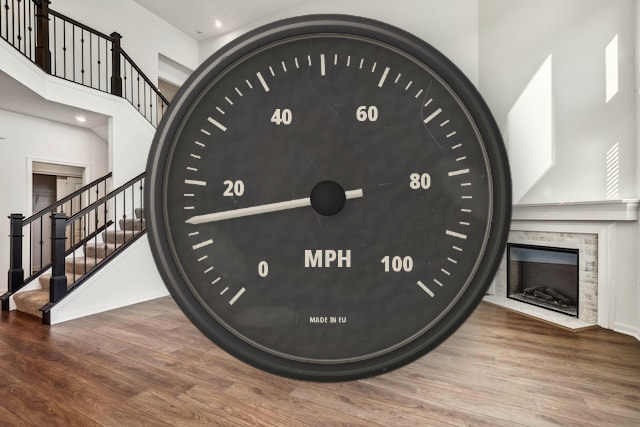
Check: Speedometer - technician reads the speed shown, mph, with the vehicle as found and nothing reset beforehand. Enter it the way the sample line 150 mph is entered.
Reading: 14 mph
